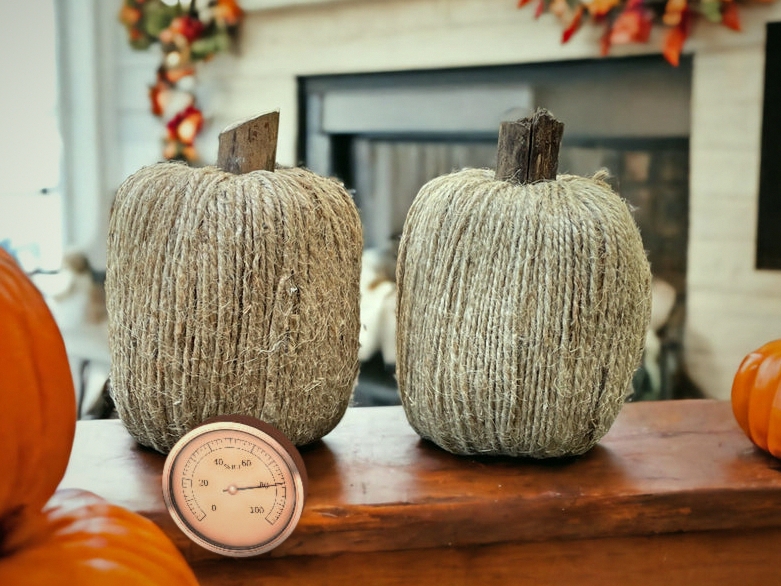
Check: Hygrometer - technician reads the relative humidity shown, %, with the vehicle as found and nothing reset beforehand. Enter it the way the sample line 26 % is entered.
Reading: 80 %
